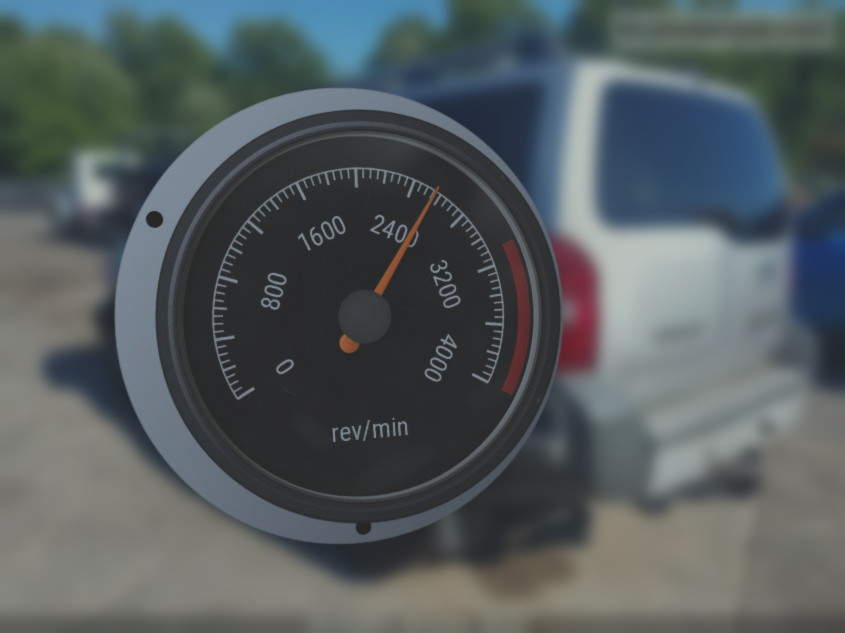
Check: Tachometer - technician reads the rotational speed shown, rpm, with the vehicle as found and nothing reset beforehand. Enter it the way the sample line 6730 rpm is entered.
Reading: 2550 rpm
